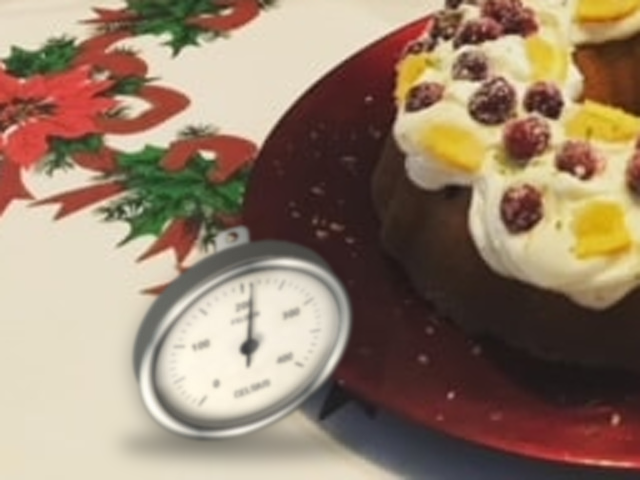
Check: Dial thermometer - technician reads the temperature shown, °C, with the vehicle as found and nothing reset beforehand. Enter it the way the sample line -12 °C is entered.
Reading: 210 °C
